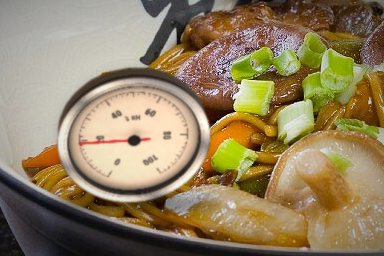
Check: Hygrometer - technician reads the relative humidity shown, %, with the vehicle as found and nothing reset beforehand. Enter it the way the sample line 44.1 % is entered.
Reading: 20 %
